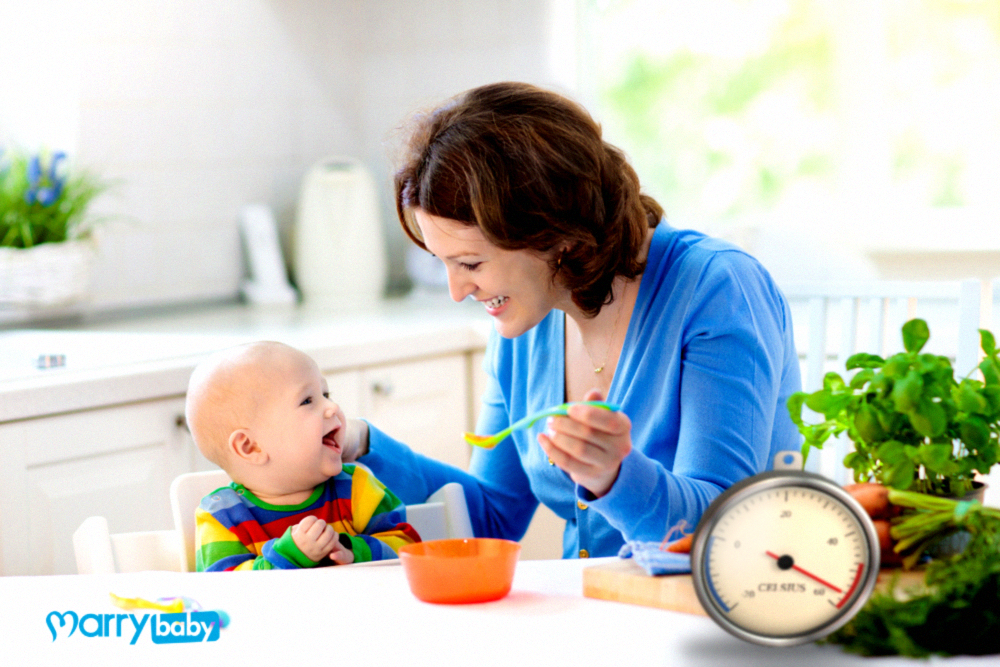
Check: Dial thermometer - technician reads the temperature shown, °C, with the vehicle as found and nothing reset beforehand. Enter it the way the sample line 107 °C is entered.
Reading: 56 °C
